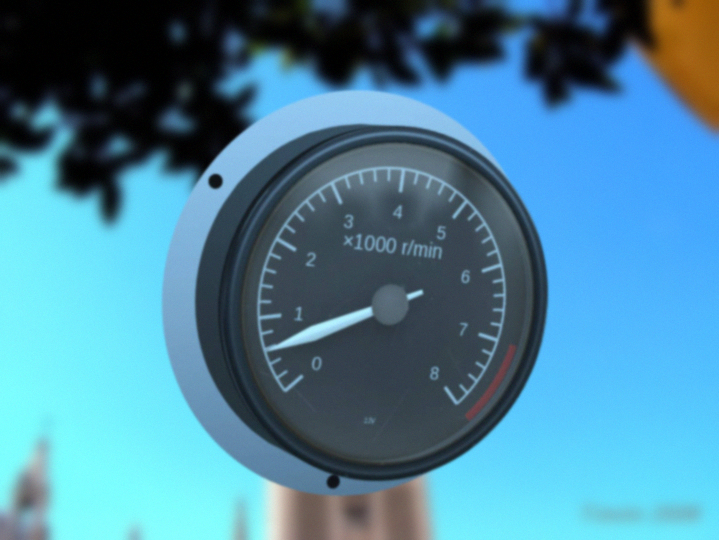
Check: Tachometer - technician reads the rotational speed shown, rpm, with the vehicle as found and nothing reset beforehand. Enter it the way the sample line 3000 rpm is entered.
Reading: 600 rpm
